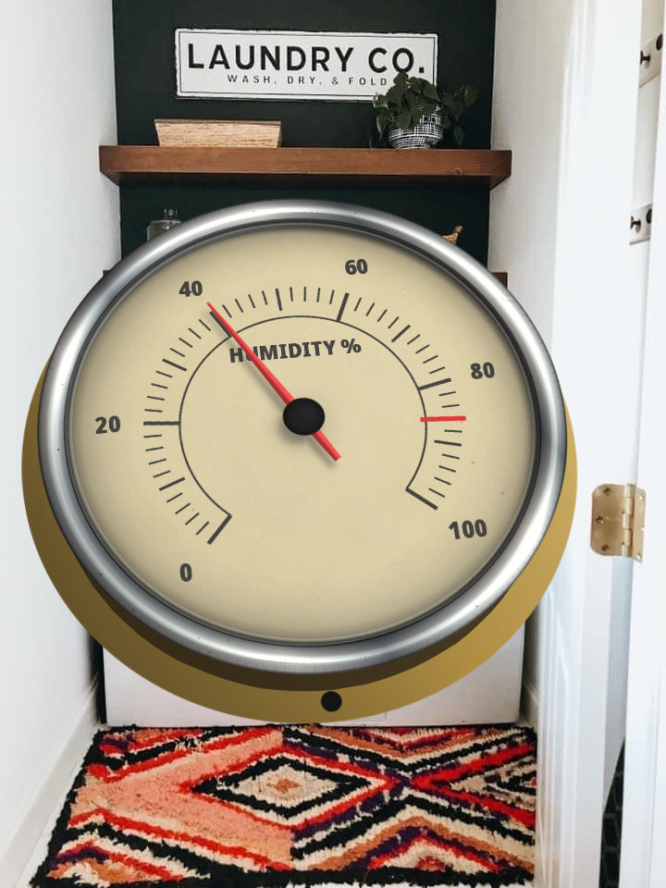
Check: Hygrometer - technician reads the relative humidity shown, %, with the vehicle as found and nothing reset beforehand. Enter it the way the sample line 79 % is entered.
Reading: 40 %
